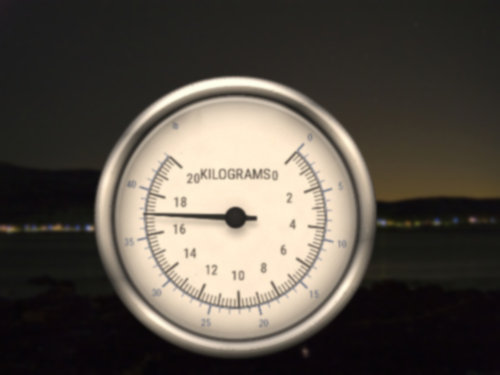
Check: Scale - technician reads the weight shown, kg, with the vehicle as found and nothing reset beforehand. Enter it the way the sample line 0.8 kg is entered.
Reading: 17 kg
